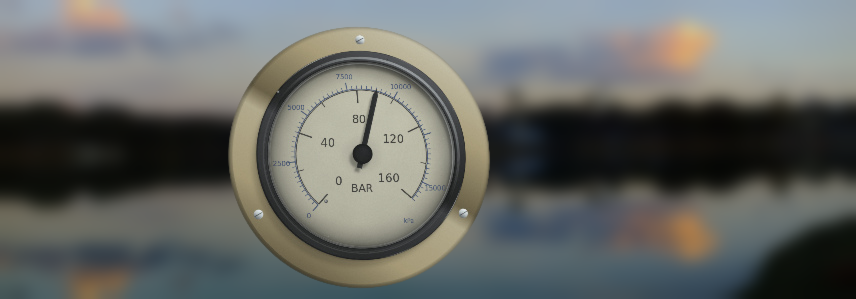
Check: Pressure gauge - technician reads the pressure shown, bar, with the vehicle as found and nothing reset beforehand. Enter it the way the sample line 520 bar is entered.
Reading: 90 bar
